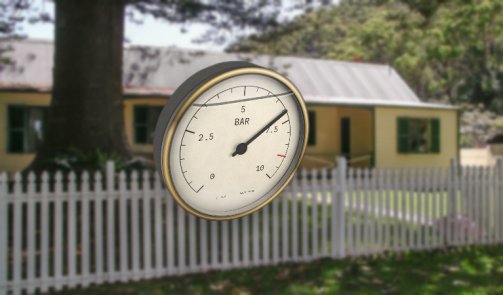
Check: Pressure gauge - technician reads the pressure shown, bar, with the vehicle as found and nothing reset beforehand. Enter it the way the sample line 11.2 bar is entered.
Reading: 7 bar
